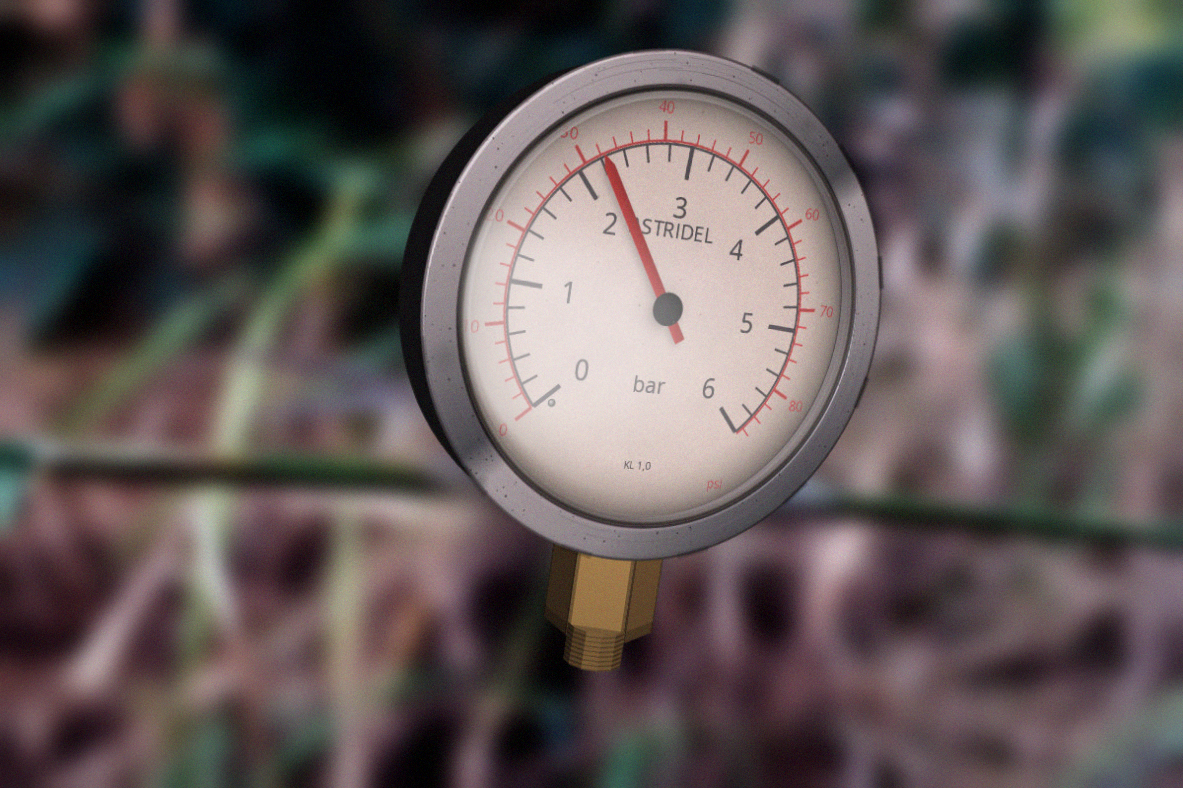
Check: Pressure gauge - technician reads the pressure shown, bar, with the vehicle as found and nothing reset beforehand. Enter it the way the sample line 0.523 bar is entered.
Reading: 2.2 bar
